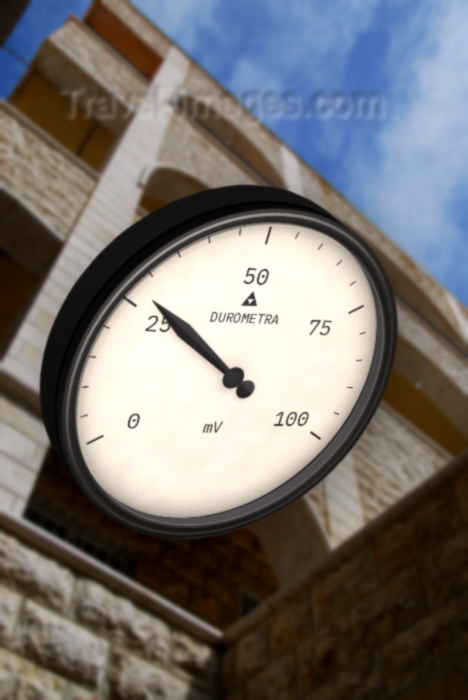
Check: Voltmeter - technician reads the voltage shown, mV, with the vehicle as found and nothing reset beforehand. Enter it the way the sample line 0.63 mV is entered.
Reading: 27.5 mV
